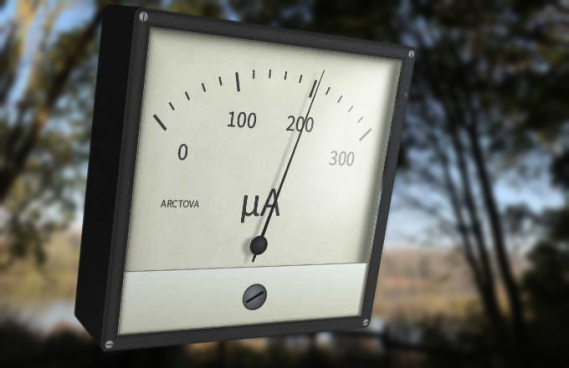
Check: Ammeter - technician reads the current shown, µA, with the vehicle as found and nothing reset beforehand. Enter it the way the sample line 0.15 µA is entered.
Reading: 200 µA
